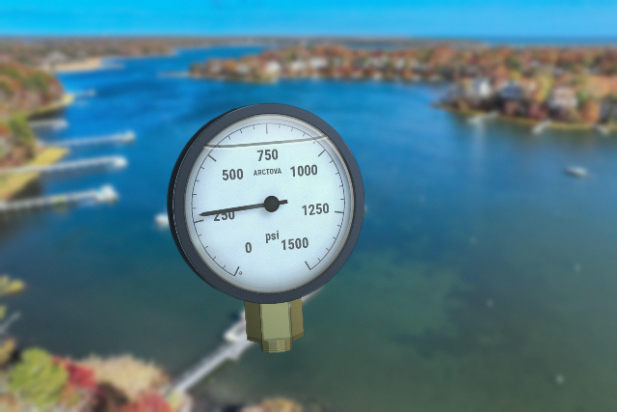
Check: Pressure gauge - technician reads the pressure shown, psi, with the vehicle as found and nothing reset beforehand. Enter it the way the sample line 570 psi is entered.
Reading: 275 psi
